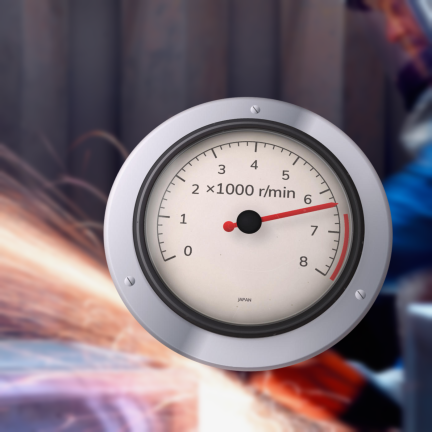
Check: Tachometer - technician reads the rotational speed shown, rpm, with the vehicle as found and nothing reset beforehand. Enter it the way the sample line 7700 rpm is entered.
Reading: 6400 rpm
